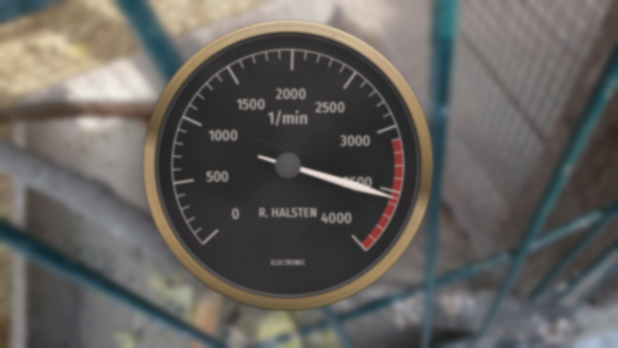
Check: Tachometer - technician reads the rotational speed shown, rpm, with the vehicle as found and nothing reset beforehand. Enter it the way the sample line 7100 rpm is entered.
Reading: 3550 rpm
